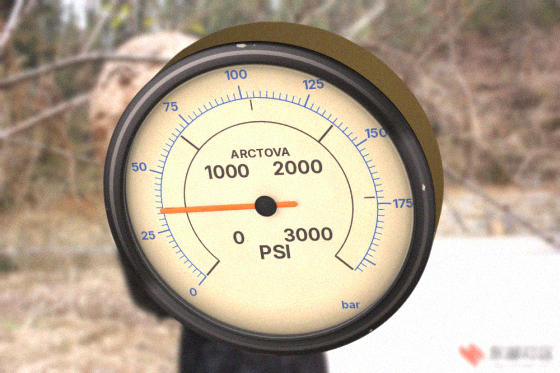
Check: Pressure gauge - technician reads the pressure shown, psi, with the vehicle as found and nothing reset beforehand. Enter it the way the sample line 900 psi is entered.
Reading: 500 psi
